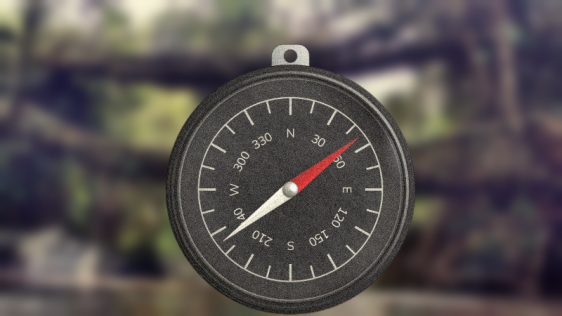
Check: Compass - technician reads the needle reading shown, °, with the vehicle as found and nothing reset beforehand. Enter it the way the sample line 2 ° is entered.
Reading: 52.5 °
